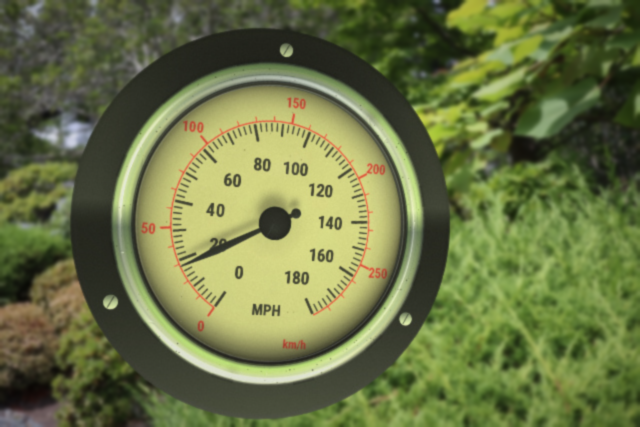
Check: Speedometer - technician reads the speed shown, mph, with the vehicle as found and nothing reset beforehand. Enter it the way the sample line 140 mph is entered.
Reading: 18 mph
